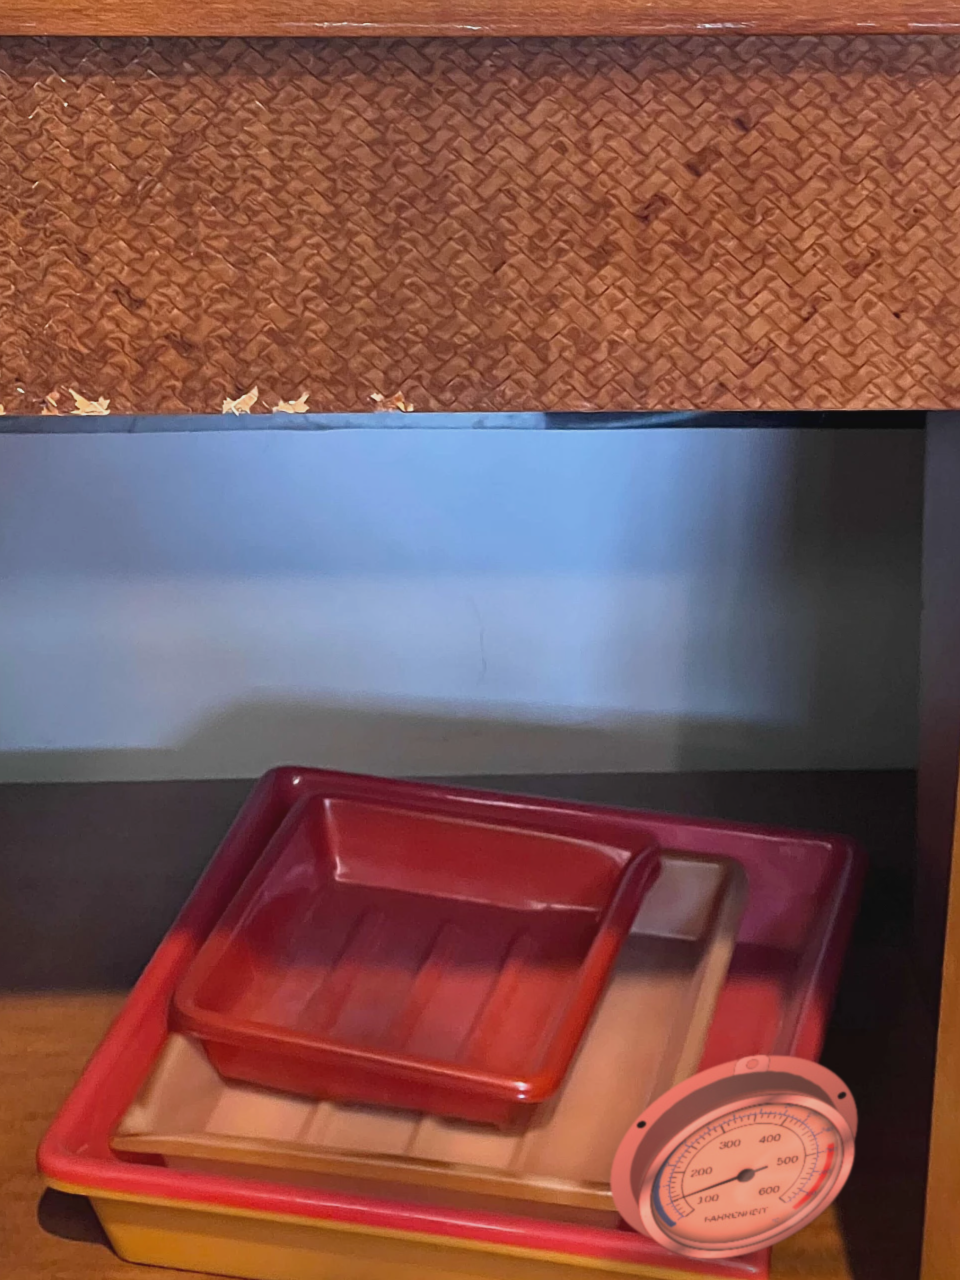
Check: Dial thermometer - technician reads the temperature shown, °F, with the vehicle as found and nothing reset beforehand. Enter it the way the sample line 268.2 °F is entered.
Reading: 150 °F
